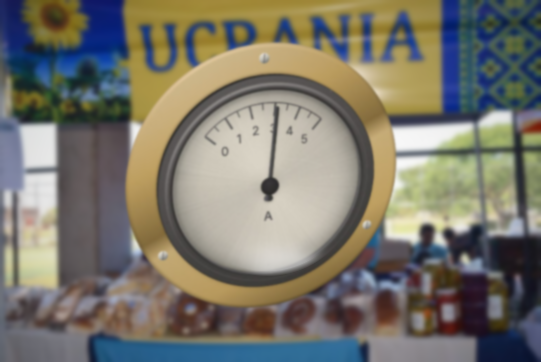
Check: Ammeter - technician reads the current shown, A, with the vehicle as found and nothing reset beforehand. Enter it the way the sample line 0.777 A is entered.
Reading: 3 A
